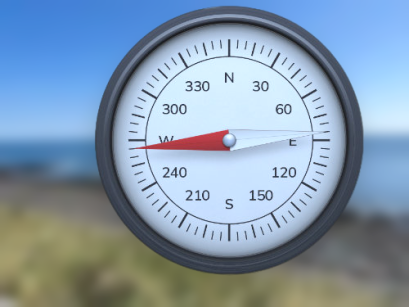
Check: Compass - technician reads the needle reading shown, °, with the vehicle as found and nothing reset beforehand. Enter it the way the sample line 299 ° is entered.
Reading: 265 °
